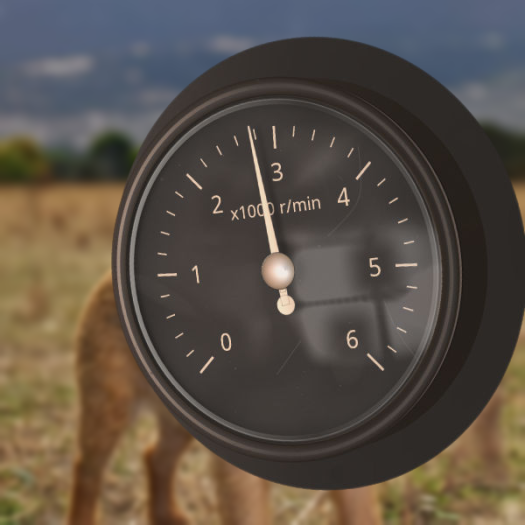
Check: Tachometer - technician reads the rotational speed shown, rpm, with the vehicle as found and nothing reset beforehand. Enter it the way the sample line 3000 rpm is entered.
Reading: 2800 rpm
